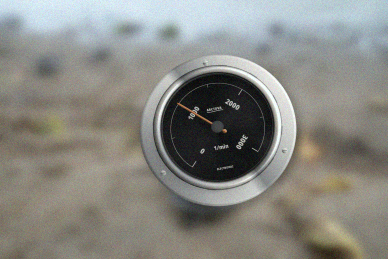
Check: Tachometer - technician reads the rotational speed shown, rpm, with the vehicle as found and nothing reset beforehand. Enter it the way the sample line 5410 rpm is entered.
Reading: 1000 rpm
